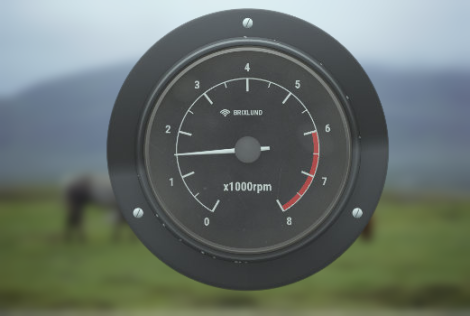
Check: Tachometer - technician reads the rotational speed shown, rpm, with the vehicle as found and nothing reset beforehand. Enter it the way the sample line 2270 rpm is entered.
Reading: 1500 rpm
